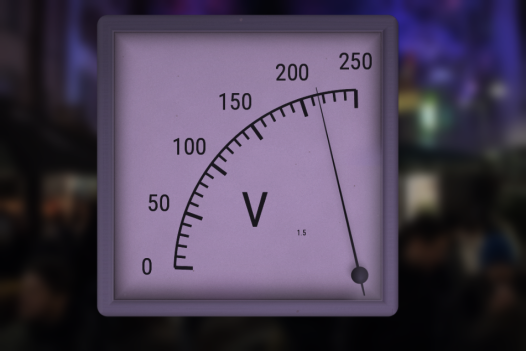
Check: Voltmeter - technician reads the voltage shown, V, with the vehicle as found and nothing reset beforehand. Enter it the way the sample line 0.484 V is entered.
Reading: 215 V
